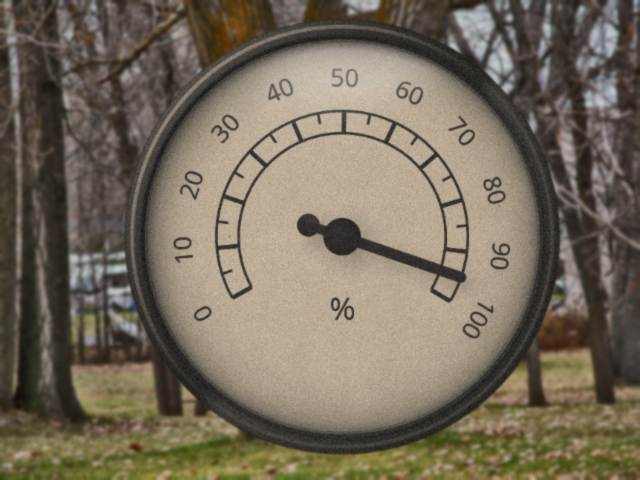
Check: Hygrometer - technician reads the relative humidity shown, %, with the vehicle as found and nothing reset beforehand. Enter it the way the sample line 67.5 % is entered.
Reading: 95 %
